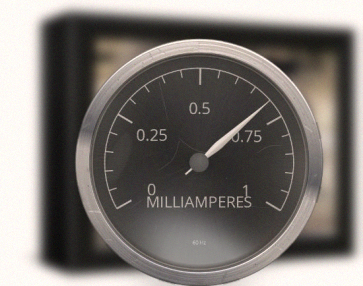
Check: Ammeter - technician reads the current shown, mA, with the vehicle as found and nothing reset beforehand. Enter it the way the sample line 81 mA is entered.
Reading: 0.7 mA
